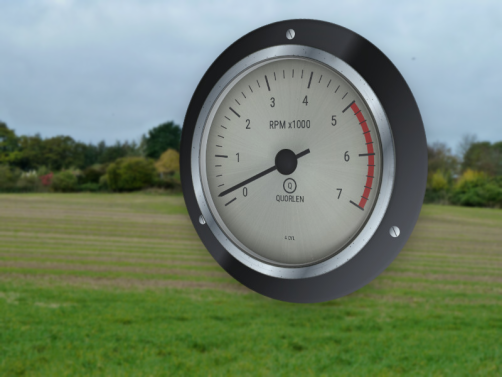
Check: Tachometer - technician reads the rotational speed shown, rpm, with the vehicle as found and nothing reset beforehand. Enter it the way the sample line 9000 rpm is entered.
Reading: 200 rpm
